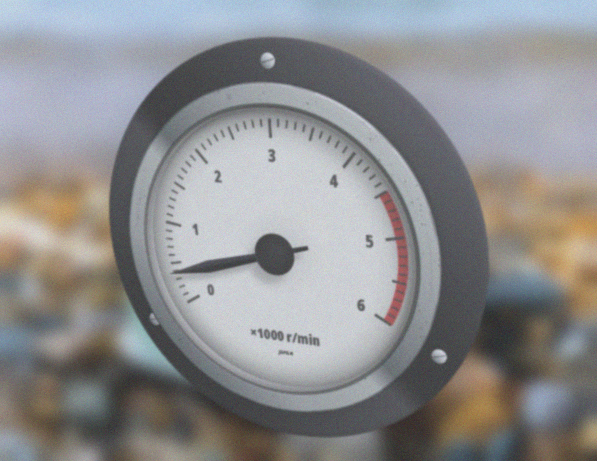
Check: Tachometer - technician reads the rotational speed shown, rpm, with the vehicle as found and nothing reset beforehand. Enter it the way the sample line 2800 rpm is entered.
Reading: 400 rpm
